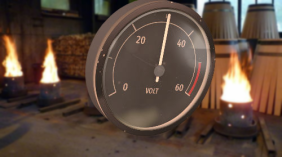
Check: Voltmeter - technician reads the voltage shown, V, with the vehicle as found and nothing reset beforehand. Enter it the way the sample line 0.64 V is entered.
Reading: 30 V
